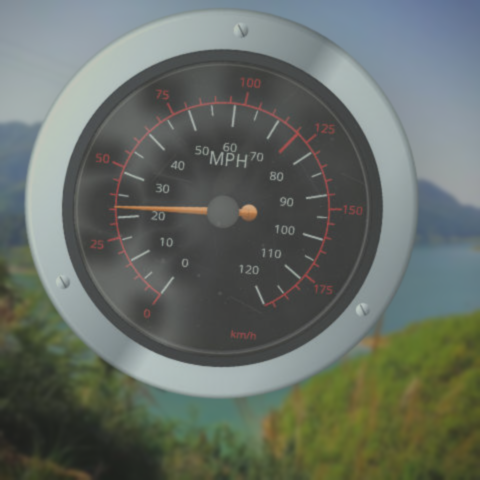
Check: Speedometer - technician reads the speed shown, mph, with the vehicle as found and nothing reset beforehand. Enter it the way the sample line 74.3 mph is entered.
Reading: 22.5 mph
